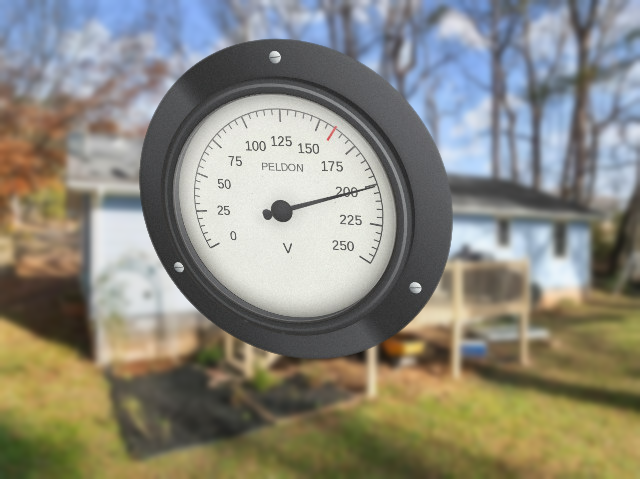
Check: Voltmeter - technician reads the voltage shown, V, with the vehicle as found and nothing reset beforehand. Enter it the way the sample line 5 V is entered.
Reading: 200 V
